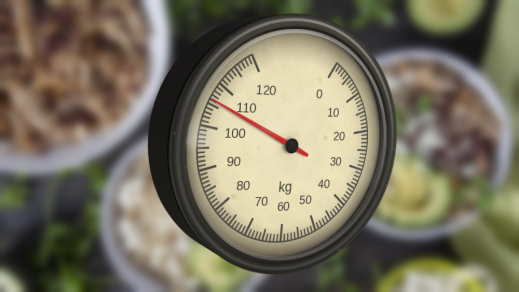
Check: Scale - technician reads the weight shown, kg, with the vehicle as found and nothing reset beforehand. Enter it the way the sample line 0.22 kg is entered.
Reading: 106 kg
